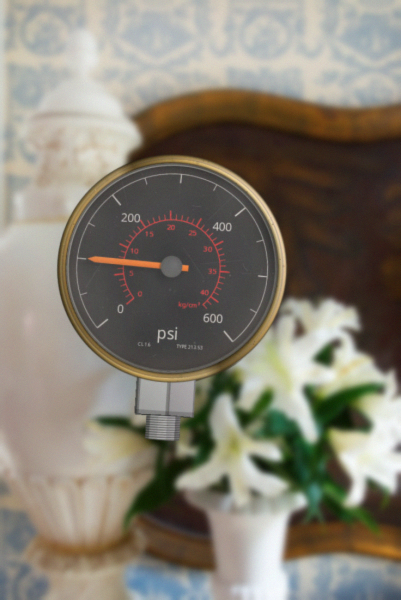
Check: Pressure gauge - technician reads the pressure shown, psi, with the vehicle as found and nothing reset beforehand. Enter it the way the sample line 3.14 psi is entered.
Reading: 100 psi
